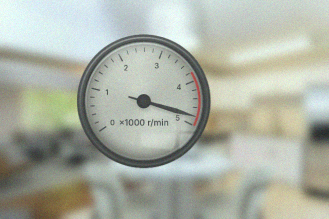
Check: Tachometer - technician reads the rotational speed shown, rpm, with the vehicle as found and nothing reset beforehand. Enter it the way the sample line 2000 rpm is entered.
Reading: 4800 rpm
